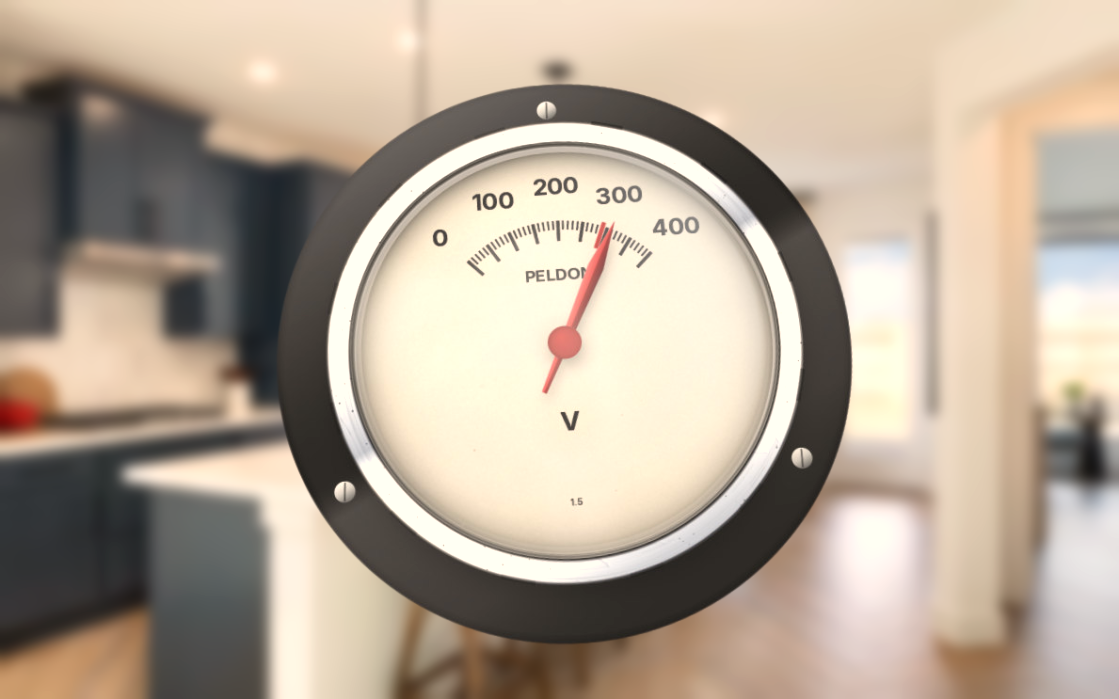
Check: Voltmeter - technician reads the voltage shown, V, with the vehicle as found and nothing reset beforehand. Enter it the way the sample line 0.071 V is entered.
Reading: 310 V
